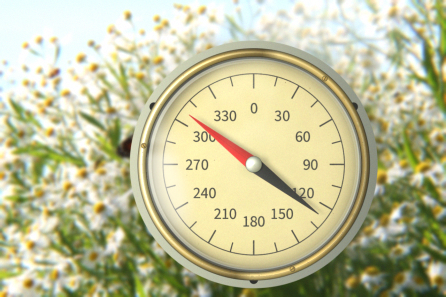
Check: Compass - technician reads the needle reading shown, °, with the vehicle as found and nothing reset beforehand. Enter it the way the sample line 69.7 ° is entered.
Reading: 307.5 °
